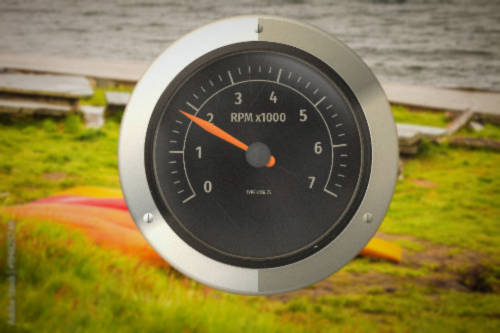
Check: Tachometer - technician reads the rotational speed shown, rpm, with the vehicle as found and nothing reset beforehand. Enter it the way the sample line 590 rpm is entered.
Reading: 1800 rpm
